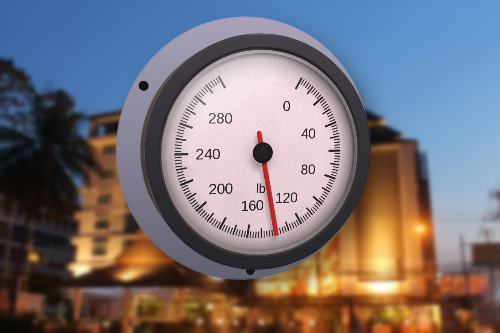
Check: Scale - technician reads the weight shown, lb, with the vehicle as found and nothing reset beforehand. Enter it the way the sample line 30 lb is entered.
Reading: 140 lb
